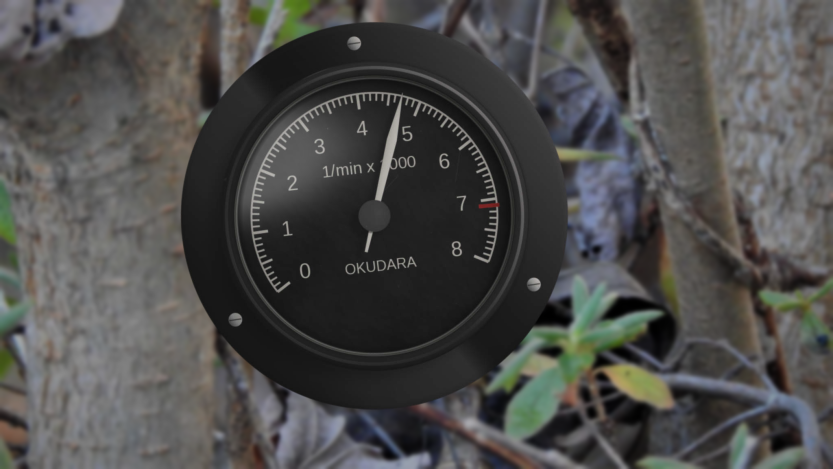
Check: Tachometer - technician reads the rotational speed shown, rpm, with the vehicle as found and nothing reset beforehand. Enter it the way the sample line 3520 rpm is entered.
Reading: 4700 rpm
